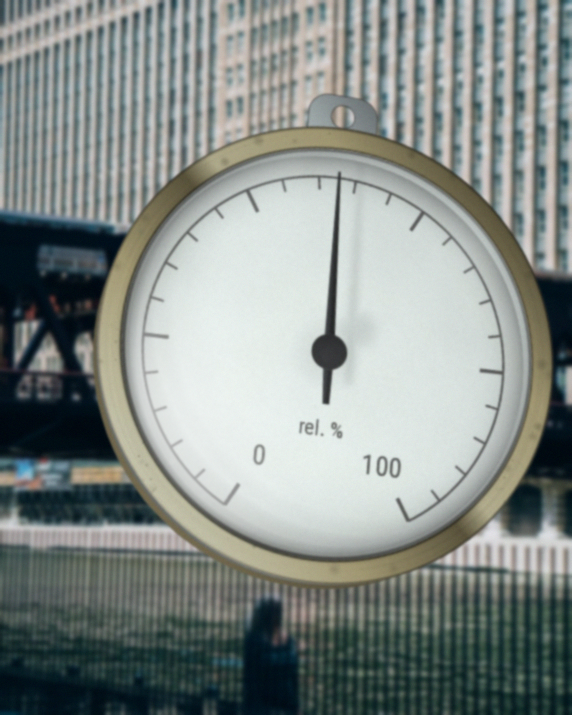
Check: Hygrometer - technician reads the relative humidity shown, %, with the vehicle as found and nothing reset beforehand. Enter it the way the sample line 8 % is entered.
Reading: 50 %
